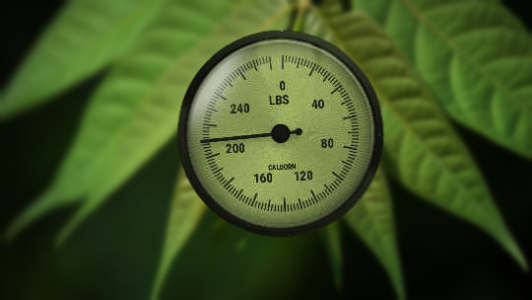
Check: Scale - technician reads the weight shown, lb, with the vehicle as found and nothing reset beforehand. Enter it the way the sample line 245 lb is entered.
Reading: 210 lb
